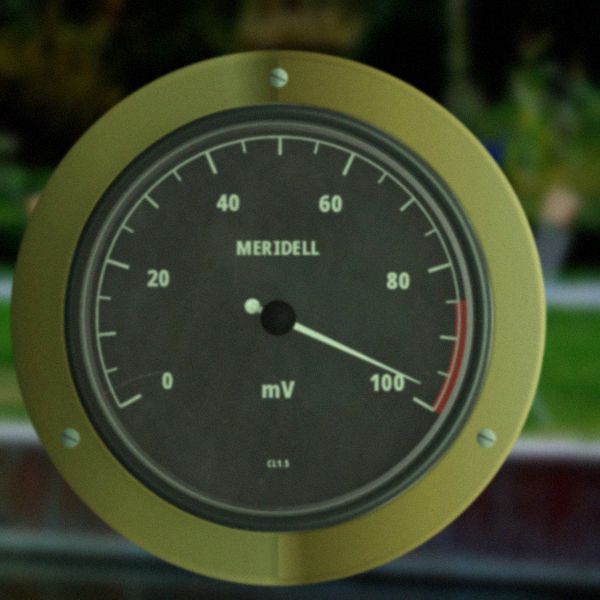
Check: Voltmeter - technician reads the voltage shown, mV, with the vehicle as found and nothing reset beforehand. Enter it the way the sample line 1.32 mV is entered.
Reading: 97.5 mV
